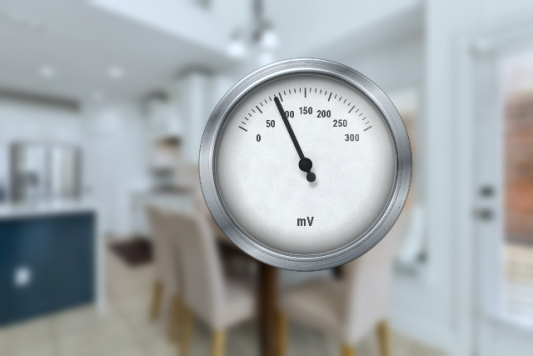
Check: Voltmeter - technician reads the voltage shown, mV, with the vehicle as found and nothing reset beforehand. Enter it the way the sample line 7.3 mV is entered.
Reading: 90 mV
